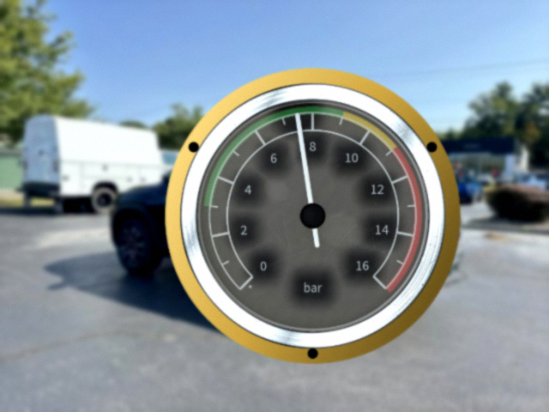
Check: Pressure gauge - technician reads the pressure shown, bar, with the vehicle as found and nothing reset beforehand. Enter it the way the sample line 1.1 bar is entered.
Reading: 7.5 bar
